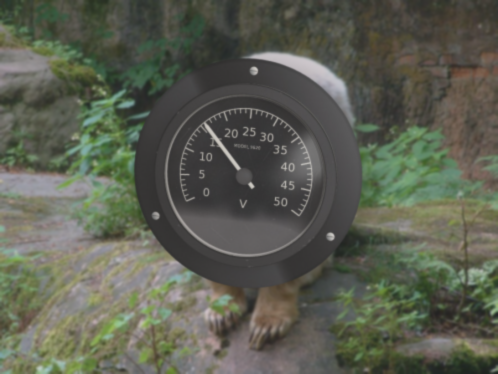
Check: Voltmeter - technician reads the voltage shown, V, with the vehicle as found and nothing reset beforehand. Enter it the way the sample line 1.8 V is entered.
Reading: 16 V
